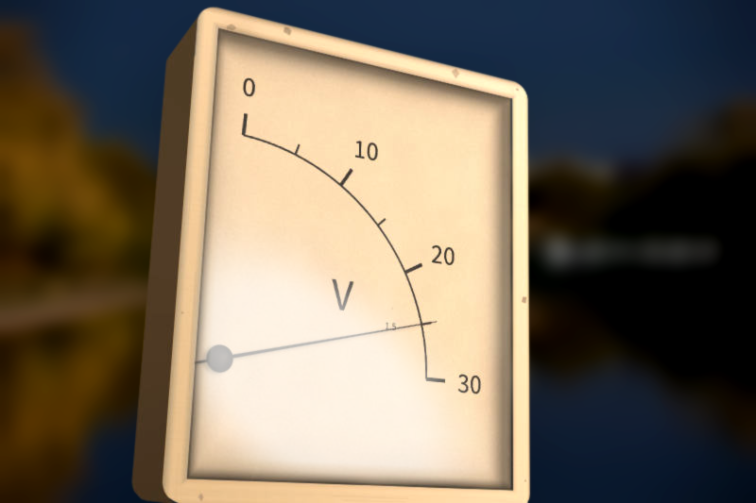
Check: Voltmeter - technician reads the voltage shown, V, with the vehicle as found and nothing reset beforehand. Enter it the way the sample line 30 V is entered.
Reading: 25 V
